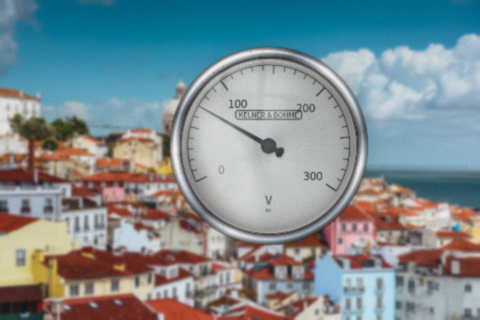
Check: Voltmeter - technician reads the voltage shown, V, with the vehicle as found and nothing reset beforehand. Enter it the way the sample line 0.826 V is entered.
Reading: 70 V
